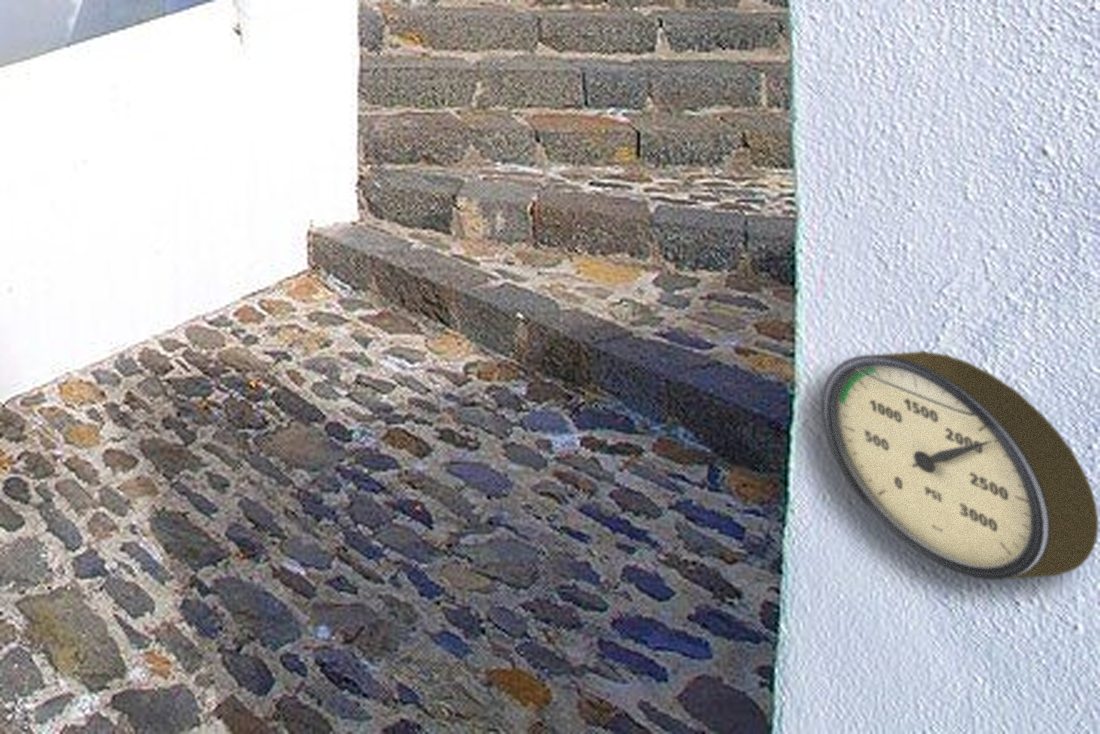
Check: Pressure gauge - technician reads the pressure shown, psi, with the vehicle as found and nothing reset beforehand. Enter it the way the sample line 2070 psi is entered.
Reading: 2100 psi
